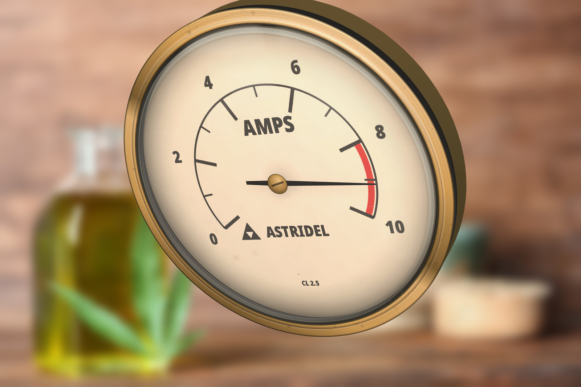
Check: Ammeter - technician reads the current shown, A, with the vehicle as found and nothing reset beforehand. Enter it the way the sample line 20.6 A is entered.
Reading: 9 A
